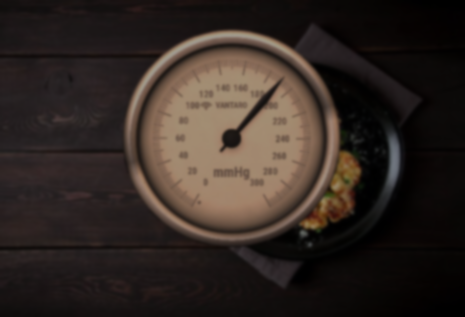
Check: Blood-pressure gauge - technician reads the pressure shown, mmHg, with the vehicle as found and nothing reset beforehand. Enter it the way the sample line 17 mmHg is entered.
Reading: 190 mmHg
